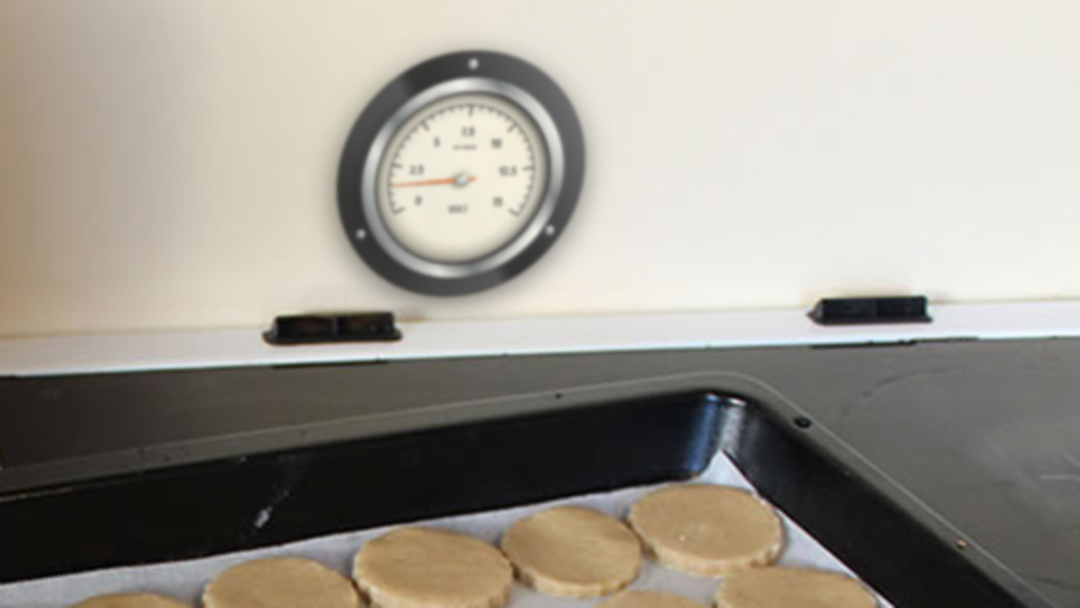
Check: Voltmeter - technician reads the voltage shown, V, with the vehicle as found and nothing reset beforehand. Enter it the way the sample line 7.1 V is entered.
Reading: 1.5 V
